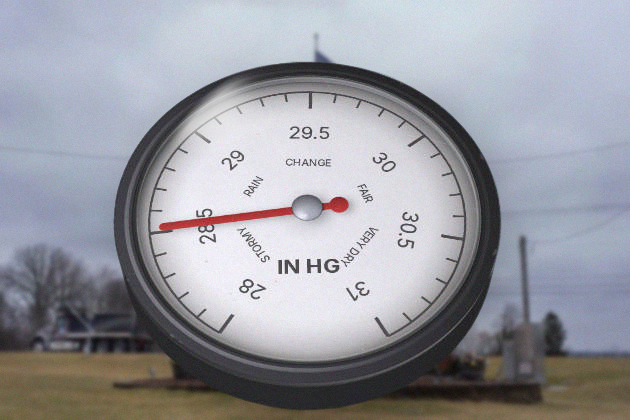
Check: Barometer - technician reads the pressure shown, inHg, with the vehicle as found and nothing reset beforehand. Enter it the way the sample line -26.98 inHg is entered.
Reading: 28.5 inHg
